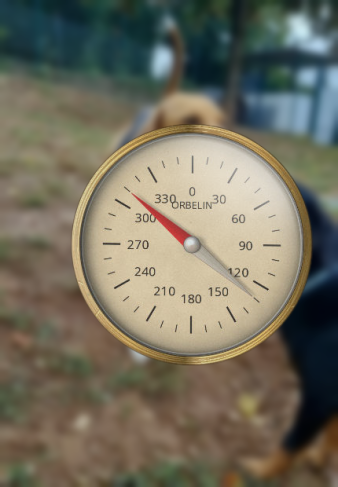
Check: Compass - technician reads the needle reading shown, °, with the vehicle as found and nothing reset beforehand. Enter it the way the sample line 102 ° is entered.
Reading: 310 °
